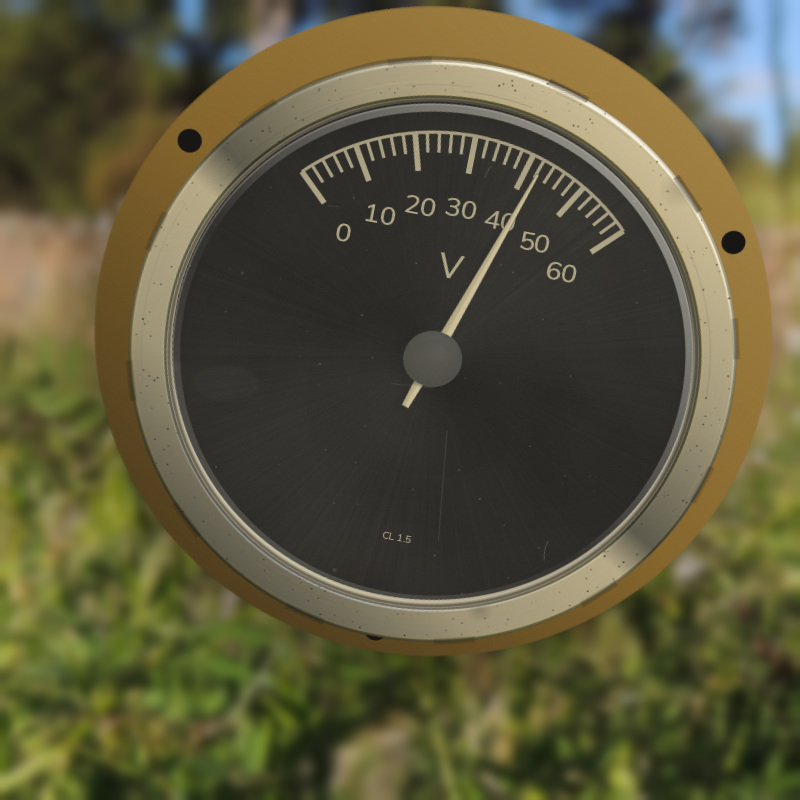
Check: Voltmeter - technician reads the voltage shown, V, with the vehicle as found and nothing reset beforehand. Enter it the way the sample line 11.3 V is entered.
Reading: 42 V
